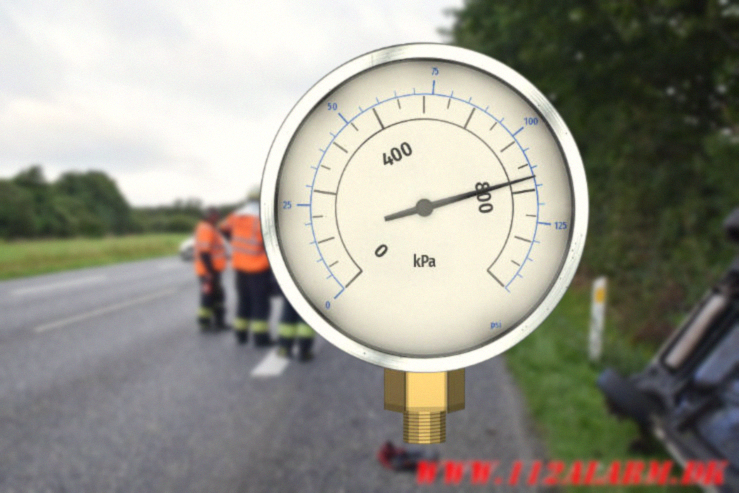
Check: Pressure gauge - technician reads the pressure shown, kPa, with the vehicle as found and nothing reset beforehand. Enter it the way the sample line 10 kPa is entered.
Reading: 775 kPa
